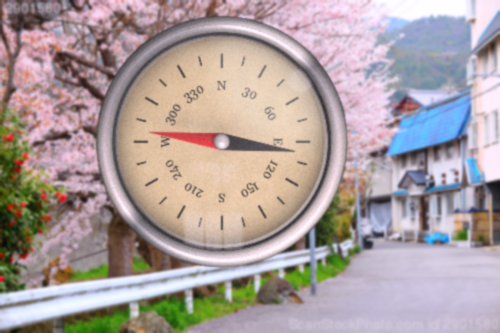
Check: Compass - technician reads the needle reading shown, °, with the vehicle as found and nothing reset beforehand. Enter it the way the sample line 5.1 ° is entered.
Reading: 277.5 °
